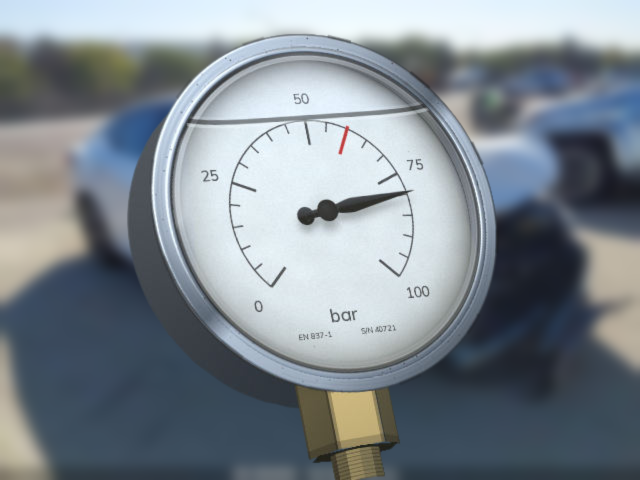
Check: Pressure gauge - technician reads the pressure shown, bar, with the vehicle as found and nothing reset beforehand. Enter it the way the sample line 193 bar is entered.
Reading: 80 bar
